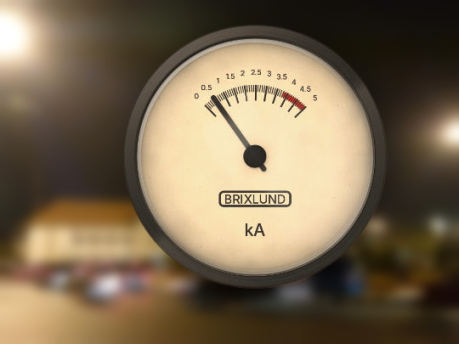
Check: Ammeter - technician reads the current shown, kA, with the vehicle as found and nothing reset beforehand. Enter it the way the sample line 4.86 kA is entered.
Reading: 0.5 kA
